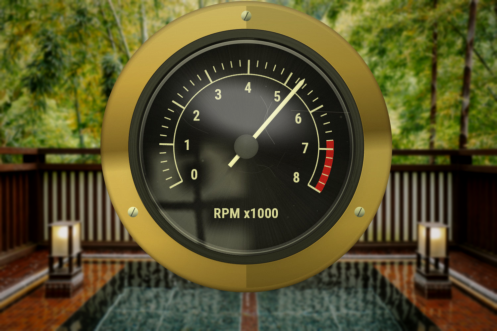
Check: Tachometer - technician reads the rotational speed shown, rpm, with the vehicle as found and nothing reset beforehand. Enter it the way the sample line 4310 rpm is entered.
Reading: 5300 rpm
